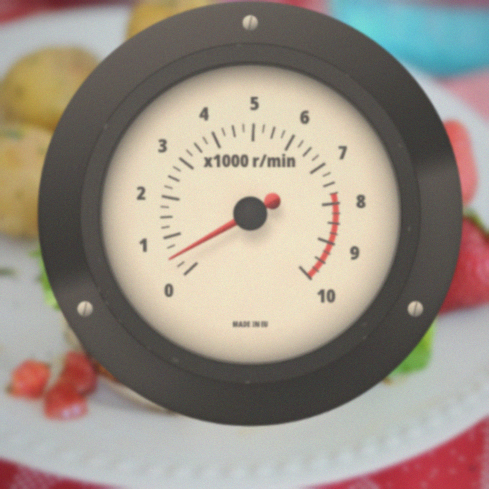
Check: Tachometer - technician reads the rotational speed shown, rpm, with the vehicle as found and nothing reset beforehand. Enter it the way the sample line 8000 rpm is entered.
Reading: 500 rpm
